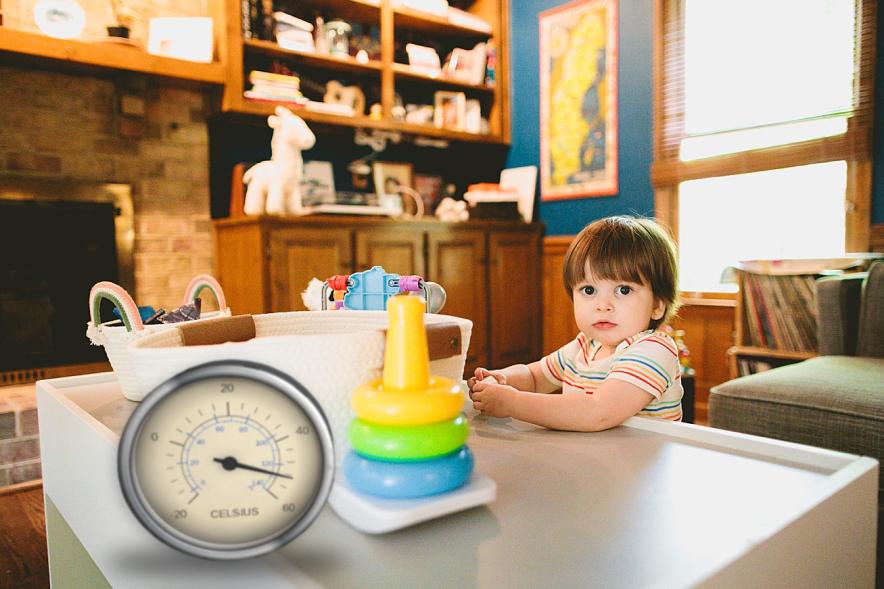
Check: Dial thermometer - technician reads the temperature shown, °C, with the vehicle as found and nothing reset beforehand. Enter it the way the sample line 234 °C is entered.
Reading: 52 °C
